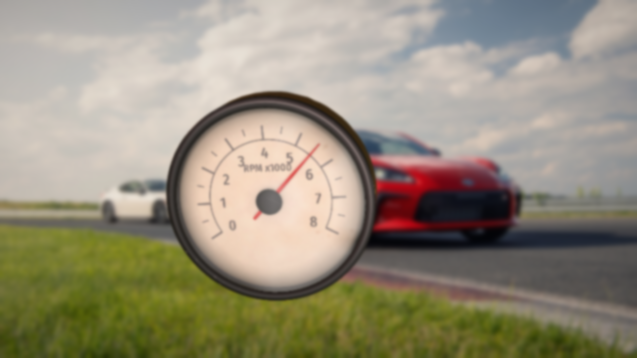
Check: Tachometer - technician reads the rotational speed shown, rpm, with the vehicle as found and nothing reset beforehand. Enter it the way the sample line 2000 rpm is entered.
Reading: 5500 rpm
